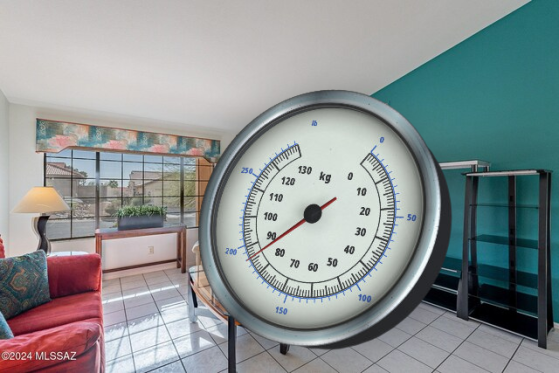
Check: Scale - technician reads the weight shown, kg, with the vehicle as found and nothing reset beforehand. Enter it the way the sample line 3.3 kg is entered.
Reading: 85 kg
